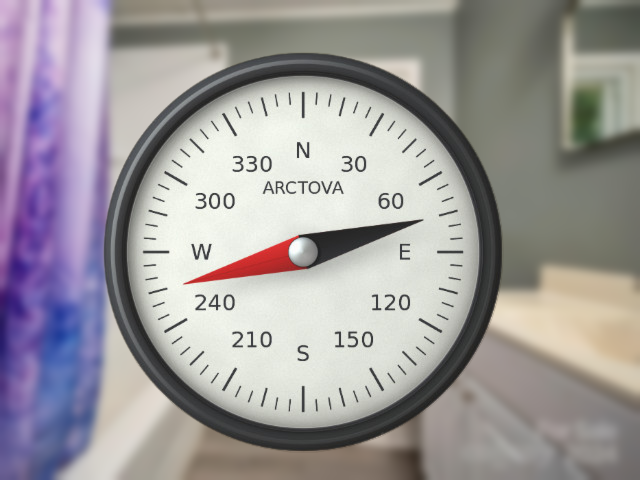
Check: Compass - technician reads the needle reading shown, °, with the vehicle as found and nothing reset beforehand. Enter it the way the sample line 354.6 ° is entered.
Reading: 255 °
